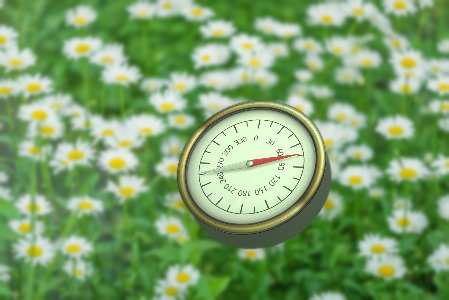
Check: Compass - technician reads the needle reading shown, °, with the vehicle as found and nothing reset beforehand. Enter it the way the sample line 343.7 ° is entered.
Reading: 75 °
